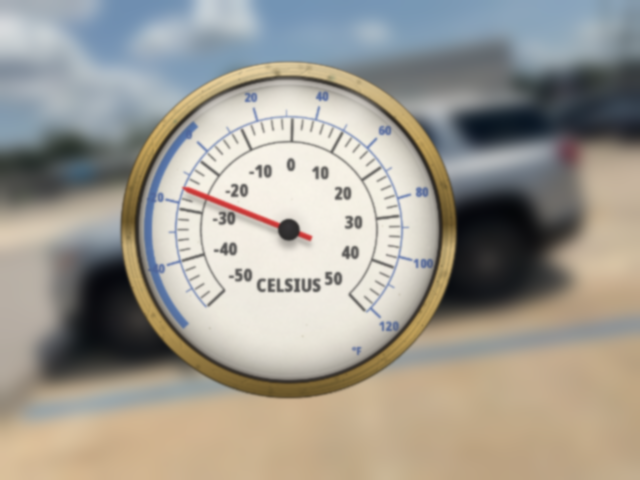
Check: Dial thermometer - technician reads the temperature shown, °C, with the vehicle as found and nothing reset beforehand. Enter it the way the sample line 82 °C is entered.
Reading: -26 °C
